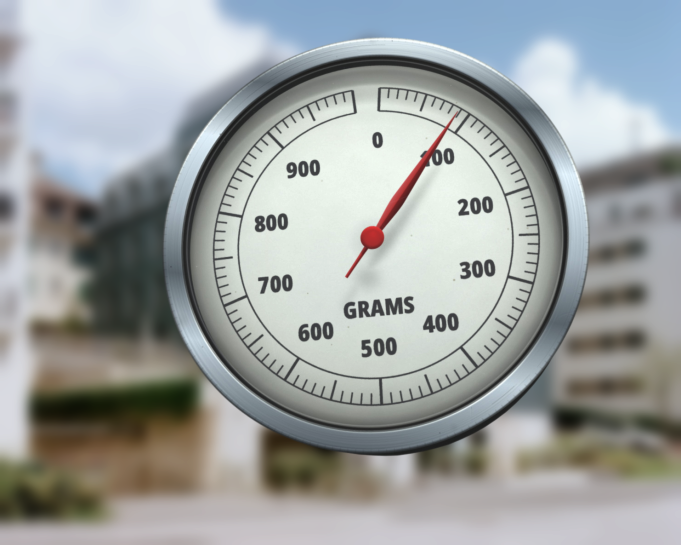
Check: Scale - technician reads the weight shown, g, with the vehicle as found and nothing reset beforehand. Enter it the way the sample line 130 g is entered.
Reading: 90 g
